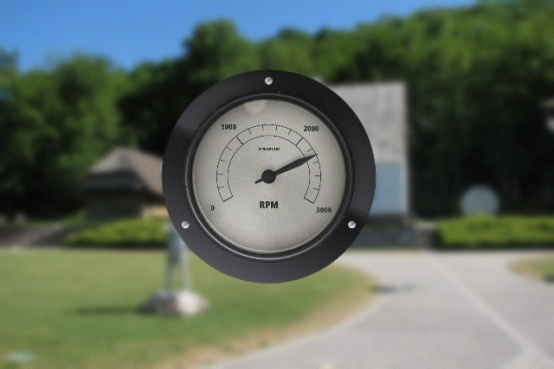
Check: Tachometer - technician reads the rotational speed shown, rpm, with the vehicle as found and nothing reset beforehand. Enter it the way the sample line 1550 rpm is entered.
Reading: 2300 rpm
